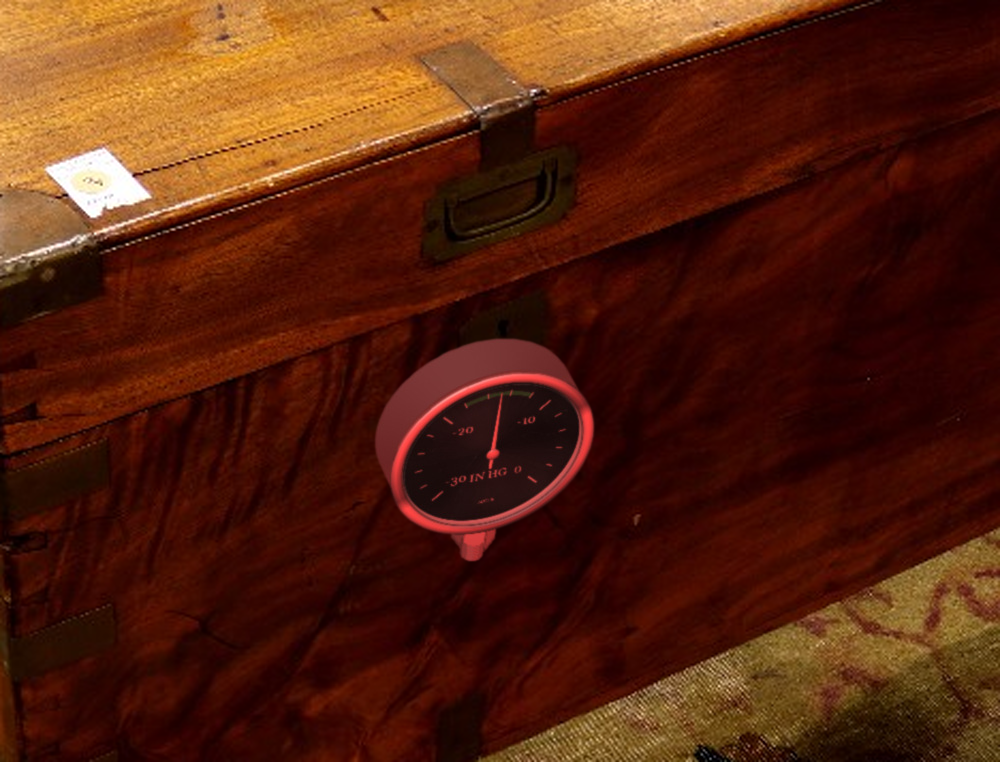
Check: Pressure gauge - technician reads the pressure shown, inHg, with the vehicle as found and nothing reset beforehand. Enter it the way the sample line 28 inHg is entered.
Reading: -15 inHg
